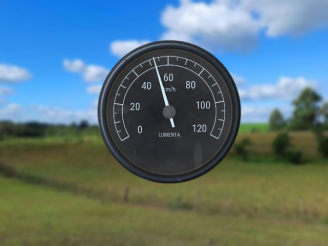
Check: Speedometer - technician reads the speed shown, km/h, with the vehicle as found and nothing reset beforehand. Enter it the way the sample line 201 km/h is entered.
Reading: 52.5 km/h
